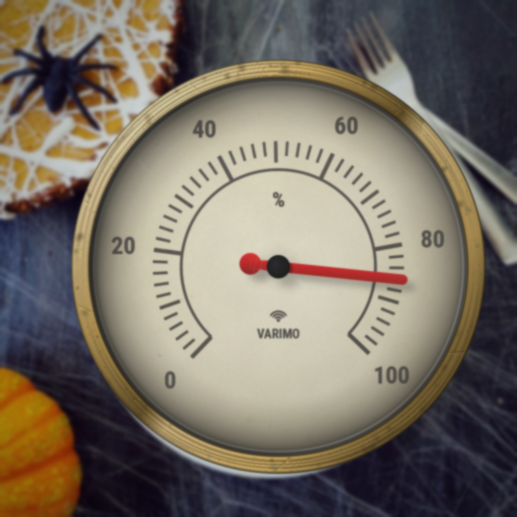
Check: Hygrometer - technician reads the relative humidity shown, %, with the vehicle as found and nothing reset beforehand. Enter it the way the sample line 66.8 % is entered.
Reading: 86 %
